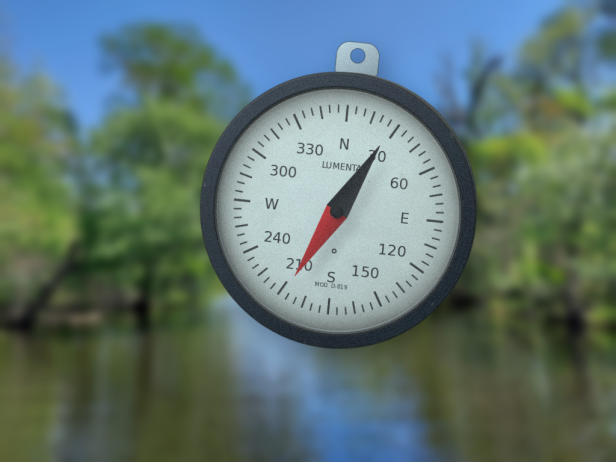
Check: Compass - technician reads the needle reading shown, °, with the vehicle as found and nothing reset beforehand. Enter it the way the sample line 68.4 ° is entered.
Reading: 207.5 °
